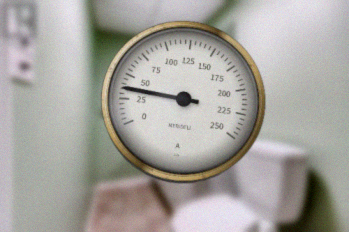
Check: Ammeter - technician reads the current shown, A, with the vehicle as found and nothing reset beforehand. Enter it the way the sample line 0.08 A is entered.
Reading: 35 A
